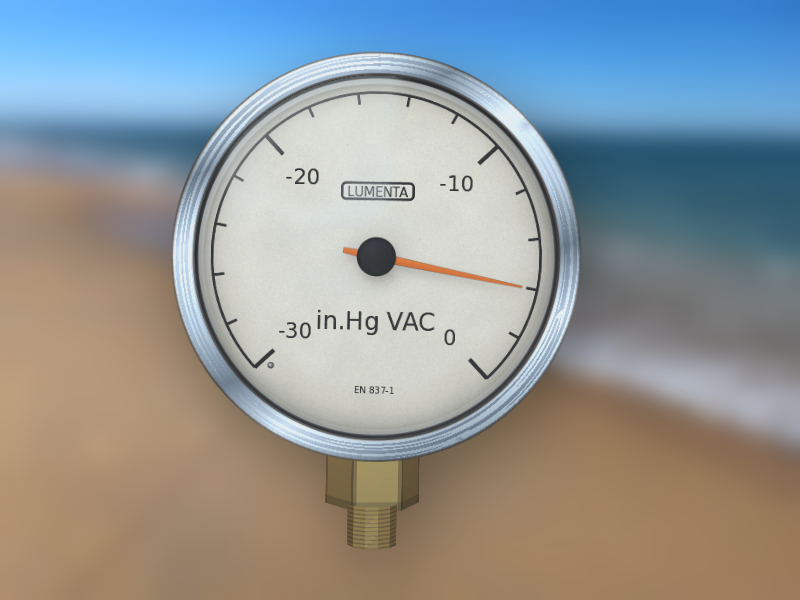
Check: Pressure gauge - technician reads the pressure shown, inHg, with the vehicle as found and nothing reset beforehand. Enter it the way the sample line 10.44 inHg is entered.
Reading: -4 inHg
